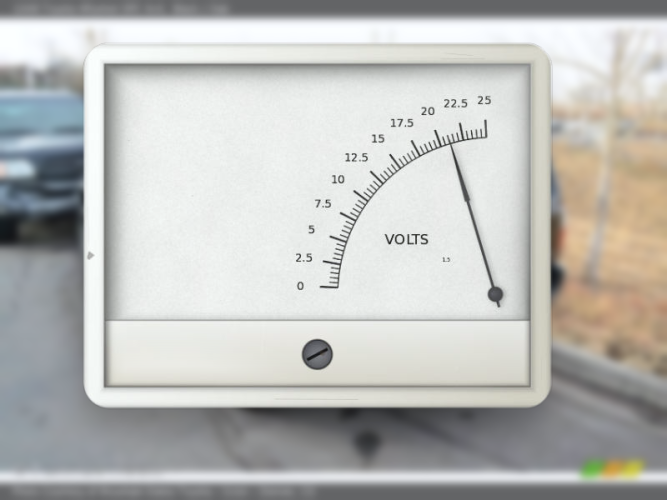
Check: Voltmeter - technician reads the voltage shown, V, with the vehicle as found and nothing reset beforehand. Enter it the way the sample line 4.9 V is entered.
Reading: 21 V
